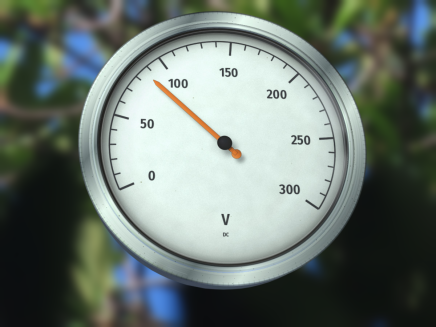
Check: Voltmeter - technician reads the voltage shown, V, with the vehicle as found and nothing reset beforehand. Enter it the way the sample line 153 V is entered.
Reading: 85 V
